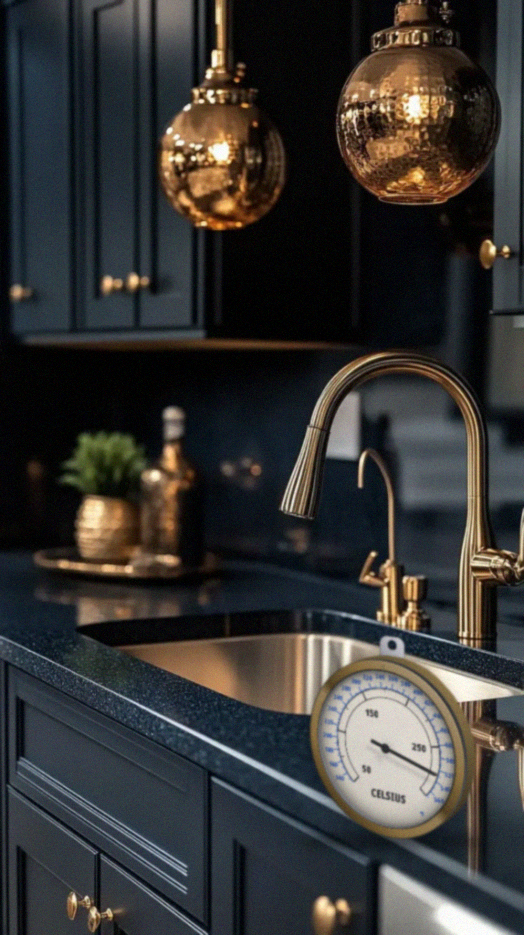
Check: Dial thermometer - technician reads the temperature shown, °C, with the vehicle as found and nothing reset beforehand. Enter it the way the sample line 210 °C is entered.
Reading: 275 °C
